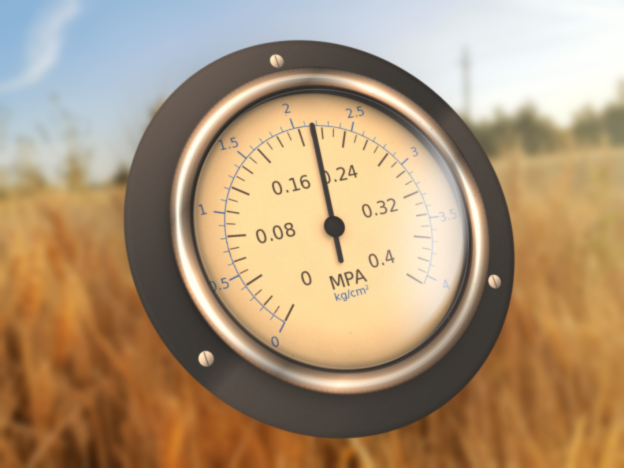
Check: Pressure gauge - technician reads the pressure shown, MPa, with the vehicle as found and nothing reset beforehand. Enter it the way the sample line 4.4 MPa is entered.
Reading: 0.21 MPa
